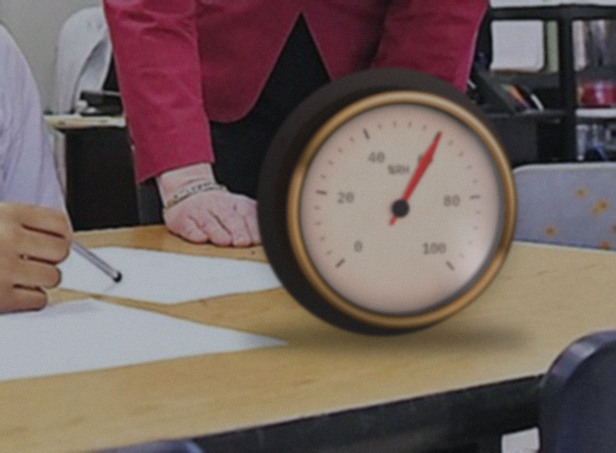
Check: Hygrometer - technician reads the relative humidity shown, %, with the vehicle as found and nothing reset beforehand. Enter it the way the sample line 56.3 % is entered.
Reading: 60 %
